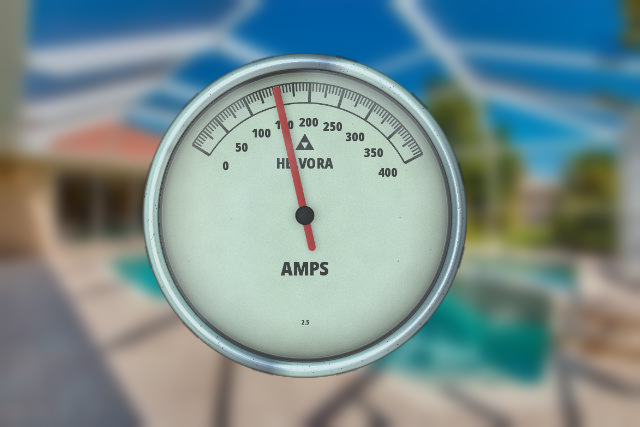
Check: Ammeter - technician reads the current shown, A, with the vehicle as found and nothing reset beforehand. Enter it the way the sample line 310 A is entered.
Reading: 150 A
